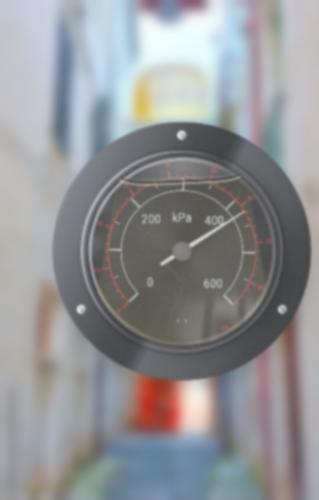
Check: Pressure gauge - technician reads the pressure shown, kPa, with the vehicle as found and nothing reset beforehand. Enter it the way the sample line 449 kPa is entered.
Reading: 425 kPa
